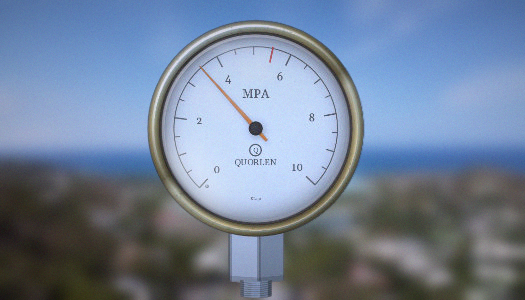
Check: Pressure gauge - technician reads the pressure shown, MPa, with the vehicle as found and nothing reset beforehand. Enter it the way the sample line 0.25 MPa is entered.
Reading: 3.5 MPa
